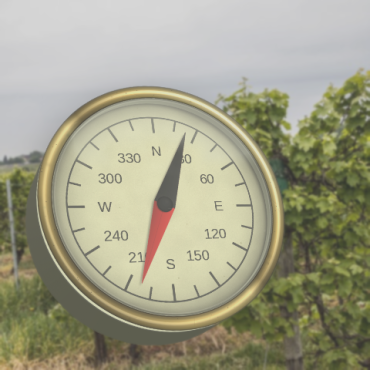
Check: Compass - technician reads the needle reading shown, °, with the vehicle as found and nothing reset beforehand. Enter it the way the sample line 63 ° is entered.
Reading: 202.5 °
